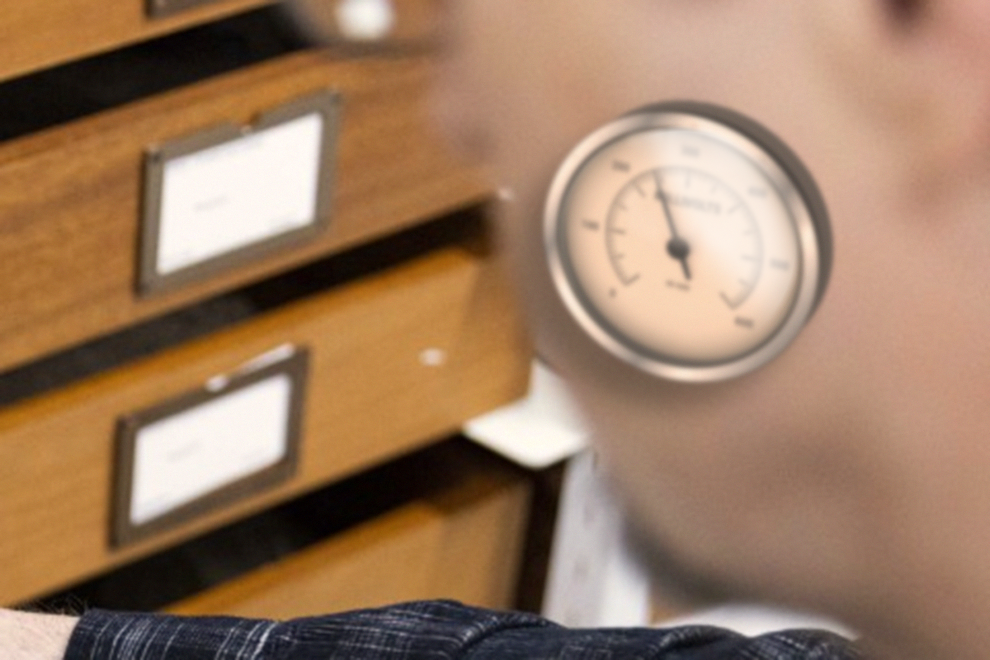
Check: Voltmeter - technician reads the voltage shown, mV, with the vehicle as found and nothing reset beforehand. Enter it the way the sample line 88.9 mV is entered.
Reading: 250 mV
